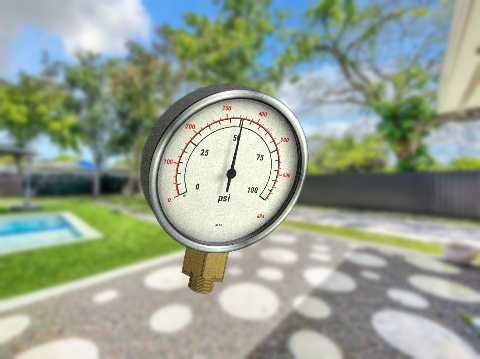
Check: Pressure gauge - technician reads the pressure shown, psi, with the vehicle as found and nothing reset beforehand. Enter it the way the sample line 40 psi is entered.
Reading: 50 psi
